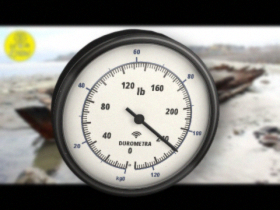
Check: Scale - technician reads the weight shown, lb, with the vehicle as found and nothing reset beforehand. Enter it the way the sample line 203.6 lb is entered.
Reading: 240 lb
